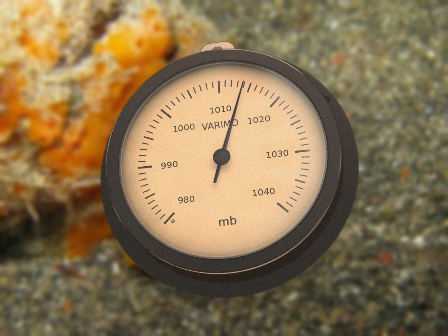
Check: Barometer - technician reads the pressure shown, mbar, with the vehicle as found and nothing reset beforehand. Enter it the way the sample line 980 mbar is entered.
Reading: 1014 mbar
